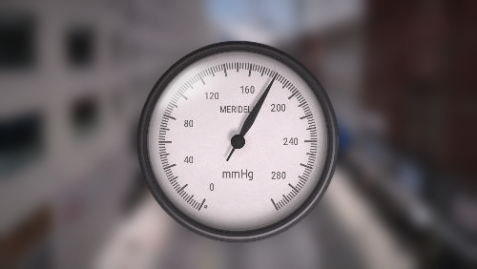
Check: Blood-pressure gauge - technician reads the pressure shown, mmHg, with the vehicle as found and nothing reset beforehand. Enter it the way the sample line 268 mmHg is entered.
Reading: 180 mmHg
